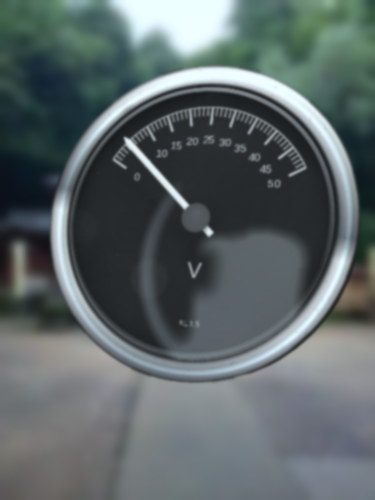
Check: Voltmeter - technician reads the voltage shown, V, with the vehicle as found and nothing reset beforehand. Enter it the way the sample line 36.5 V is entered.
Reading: 5 V
